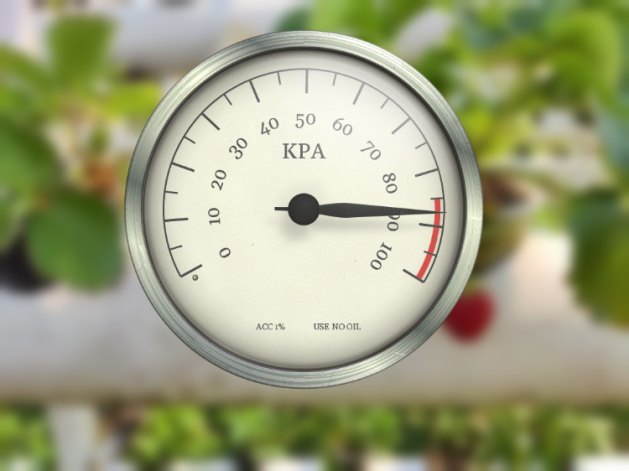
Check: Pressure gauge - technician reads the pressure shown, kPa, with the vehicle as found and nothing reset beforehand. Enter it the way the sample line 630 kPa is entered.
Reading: 87.5 kPa
